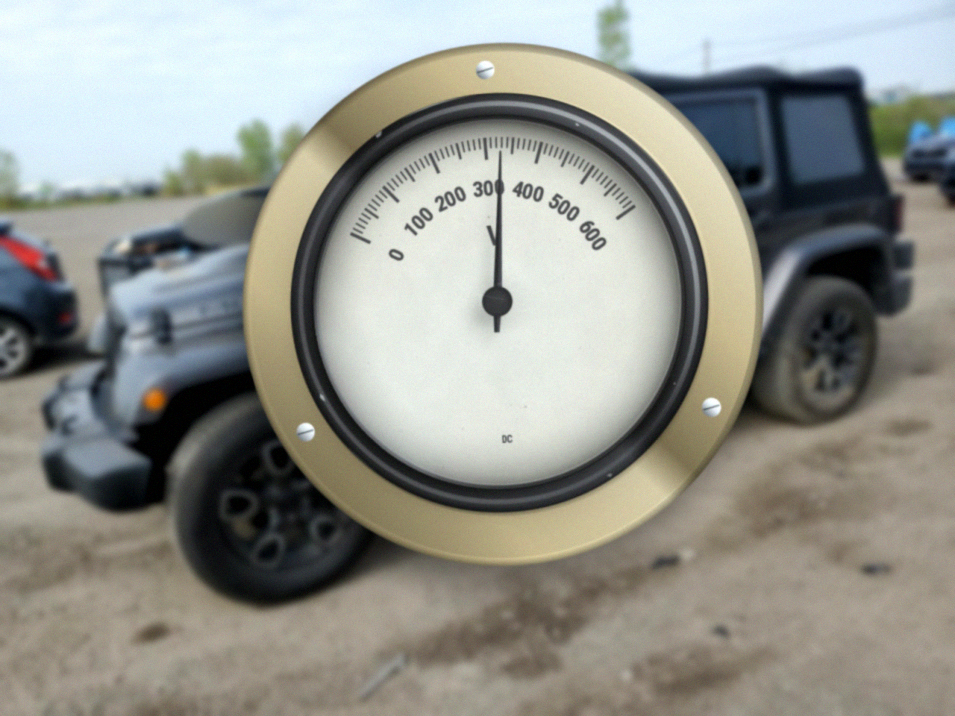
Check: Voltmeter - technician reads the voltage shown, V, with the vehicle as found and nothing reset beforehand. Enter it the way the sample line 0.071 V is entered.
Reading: 330 V
